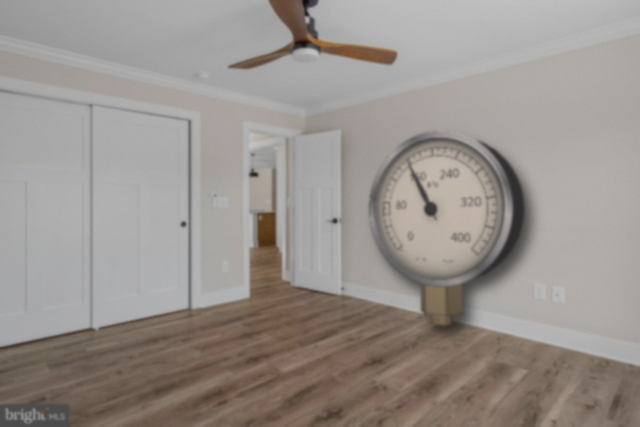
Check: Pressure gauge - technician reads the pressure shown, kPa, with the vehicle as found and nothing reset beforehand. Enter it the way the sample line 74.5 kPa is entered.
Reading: 160 kPa
